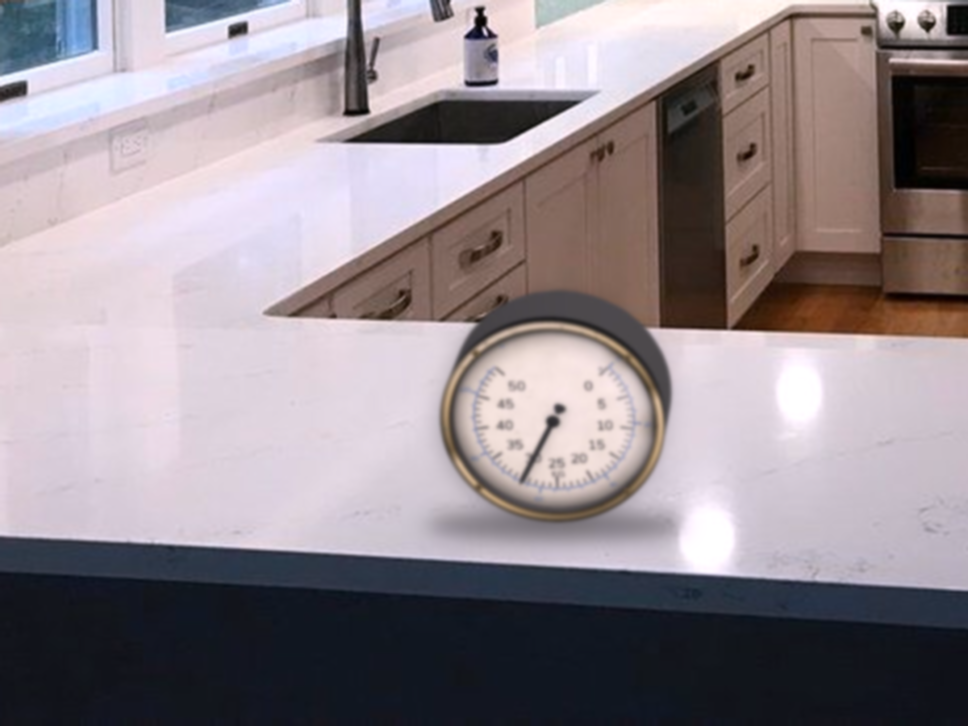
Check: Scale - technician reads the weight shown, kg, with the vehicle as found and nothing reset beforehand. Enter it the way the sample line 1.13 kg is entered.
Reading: 30 kg
